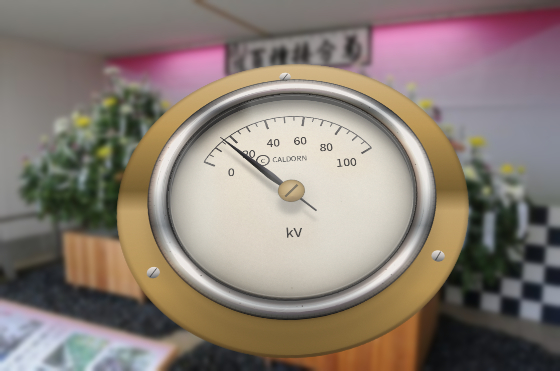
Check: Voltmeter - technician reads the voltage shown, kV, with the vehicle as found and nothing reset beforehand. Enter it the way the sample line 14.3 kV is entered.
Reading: 15 kV
